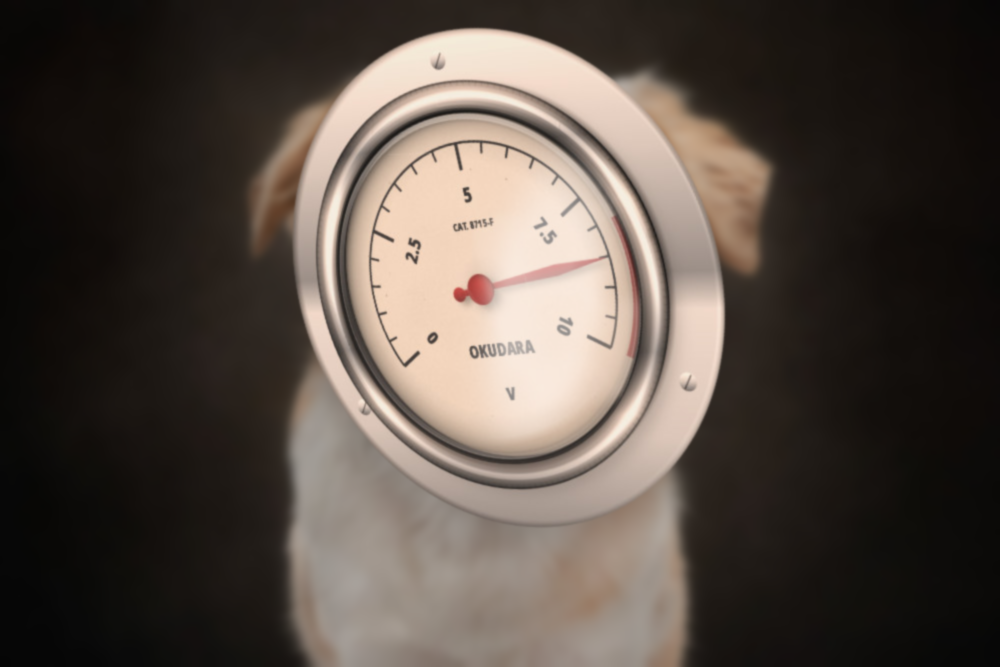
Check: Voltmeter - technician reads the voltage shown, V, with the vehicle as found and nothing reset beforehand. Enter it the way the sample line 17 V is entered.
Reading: 8.5 V
